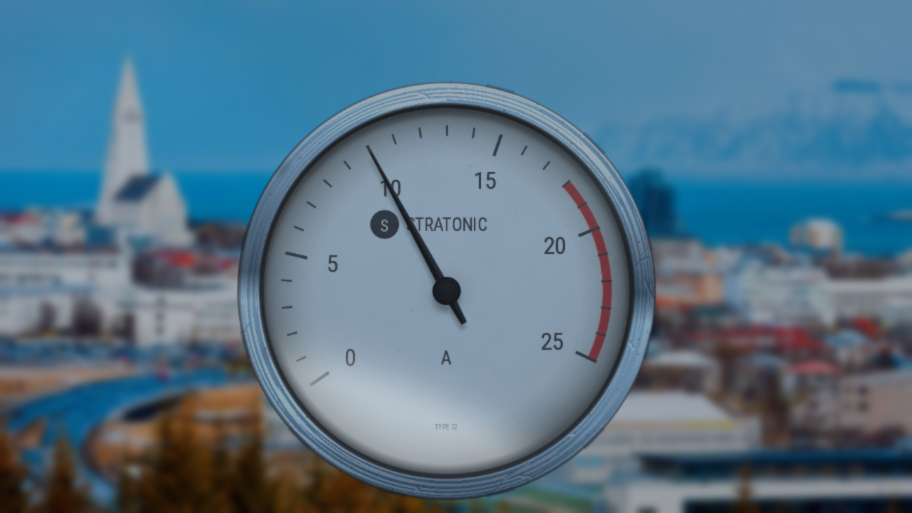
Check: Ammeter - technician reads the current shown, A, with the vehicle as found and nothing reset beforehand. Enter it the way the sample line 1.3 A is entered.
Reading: 10 A
